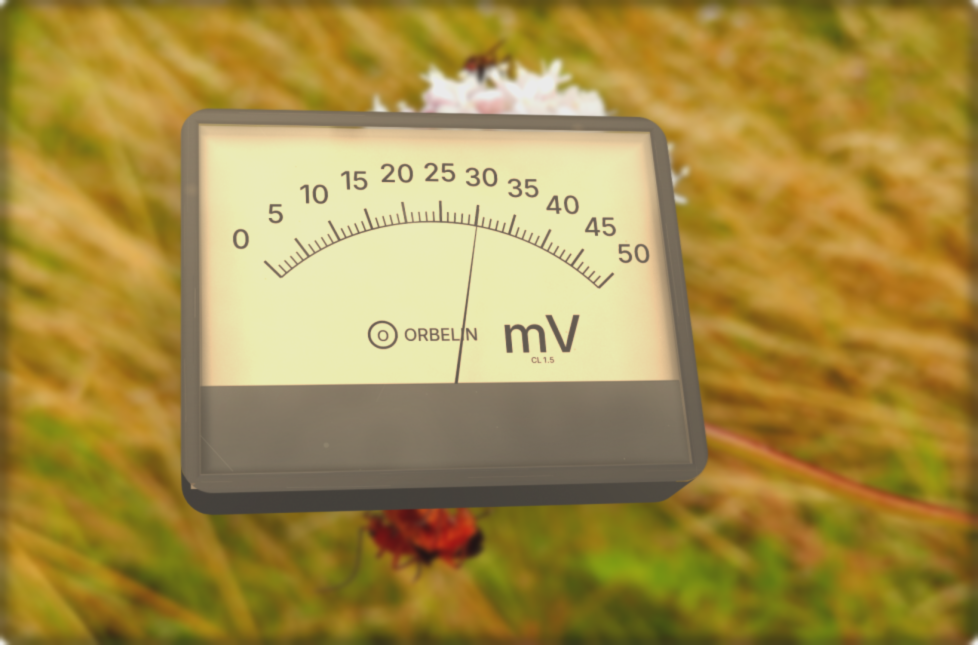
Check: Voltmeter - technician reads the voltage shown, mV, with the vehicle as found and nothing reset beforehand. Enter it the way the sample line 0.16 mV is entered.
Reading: 30 mV
